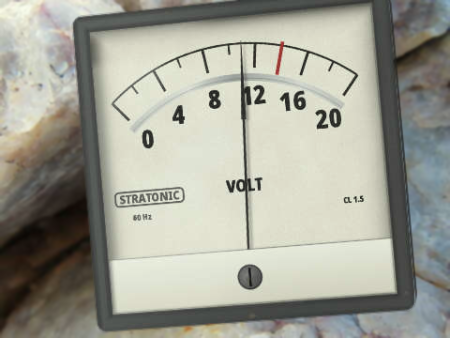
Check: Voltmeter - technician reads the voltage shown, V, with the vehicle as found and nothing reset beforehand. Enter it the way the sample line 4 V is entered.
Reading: 11 V
